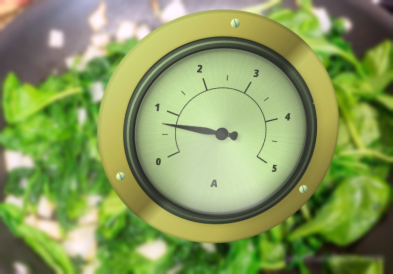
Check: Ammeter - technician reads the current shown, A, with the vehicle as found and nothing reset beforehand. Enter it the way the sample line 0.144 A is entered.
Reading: 0.75 A
